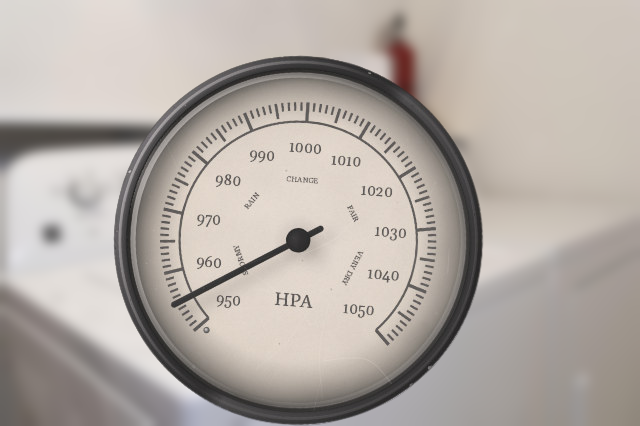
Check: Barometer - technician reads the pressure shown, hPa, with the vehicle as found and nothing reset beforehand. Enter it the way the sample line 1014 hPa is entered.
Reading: 955 hPa
